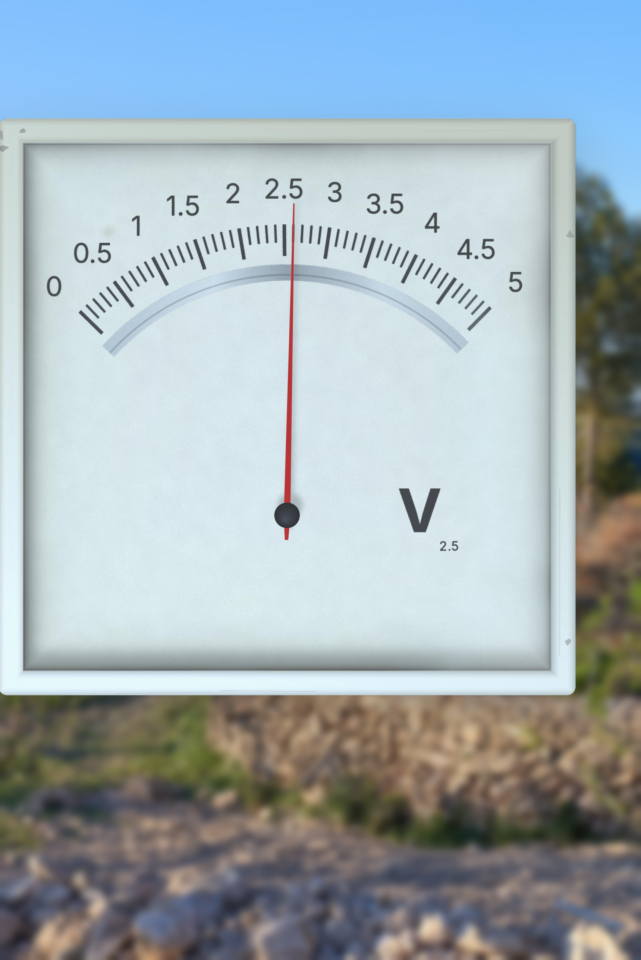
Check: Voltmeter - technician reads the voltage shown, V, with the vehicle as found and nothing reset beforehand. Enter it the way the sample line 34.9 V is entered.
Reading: 2.6 V
